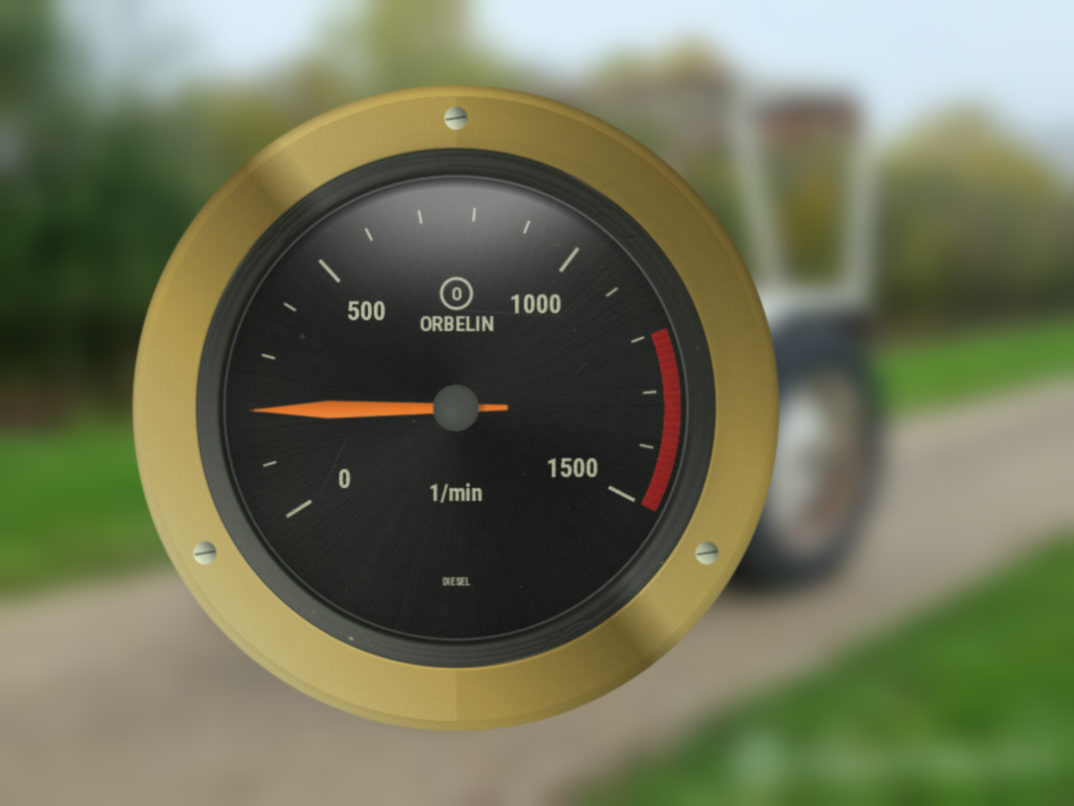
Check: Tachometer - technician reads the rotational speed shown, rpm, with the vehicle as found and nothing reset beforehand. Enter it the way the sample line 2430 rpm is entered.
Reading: 200 rpm
